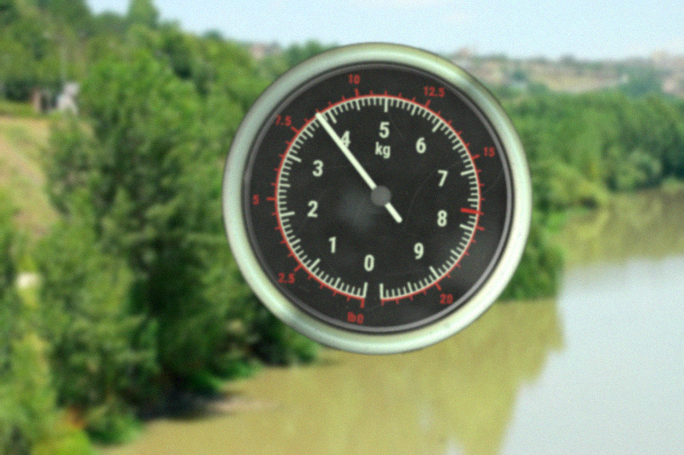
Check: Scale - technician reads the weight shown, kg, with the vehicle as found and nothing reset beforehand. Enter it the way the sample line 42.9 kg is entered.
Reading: 3.8 kg
